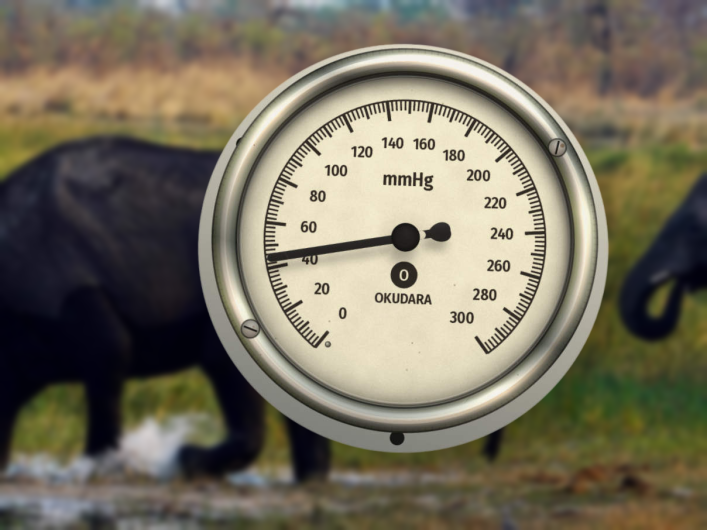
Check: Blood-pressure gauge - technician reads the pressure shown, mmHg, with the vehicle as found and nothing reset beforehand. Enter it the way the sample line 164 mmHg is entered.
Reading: 44 mmHg
